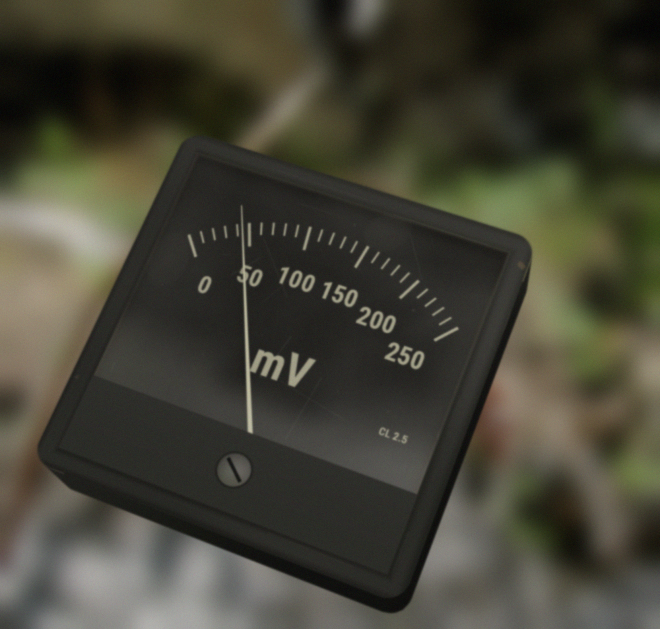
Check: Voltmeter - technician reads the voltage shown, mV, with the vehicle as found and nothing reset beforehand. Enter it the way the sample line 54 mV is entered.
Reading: 45 mV
